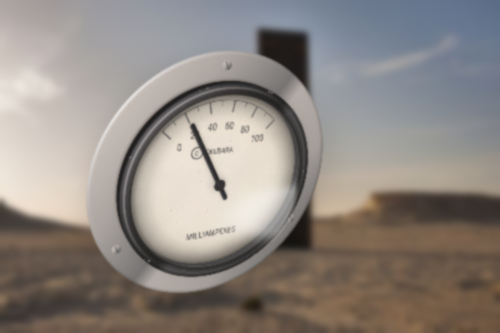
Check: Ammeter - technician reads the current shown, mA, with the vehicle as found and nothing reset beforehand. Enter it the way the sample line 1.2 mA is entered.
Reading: 20 mA
